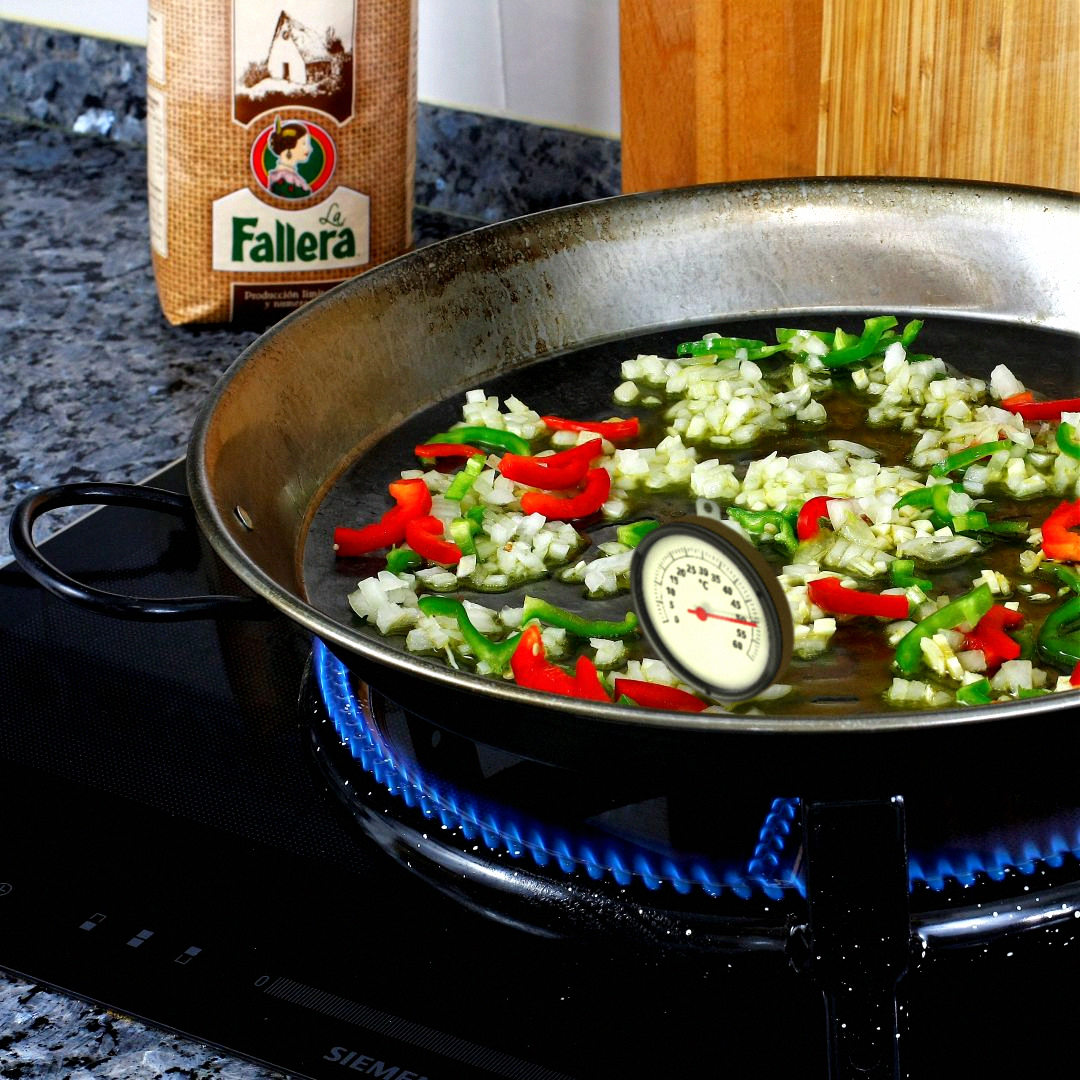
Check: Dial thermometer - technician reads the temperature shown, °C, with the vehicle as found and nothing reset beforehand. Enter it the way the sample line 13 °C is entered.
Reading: 50 °C
